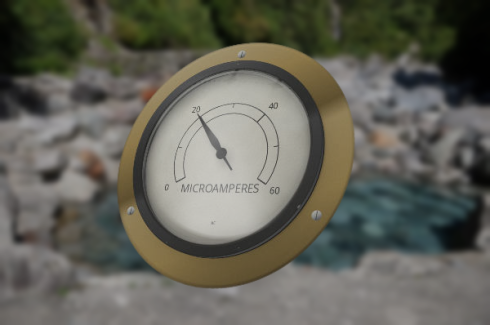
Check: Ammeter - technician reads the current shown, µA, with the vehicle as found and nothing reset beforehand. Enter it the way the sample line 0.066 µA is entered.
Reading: 20 µA
